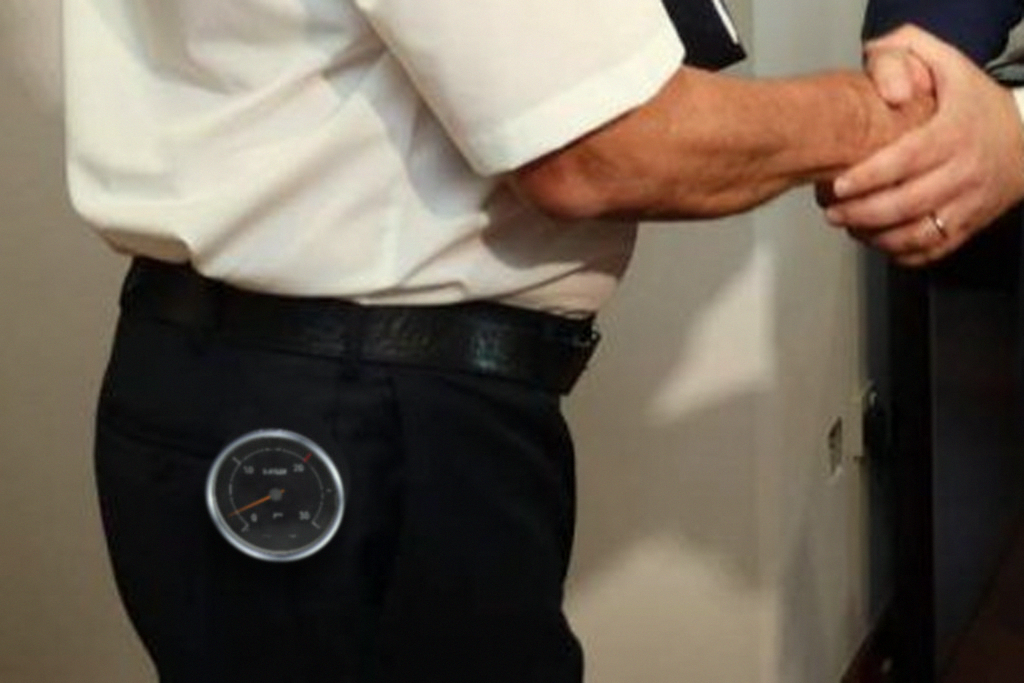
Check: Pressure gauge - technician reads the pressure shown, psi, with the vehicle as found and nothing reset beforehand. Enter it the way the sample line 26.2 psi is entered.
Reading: 2.5 psi
